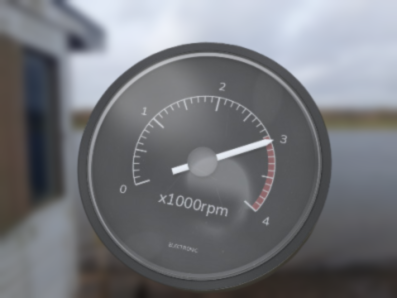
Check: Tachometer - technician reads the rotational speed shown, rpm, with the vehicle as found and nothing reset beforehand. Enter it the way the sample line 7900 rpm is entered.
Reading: 3000 rpm
